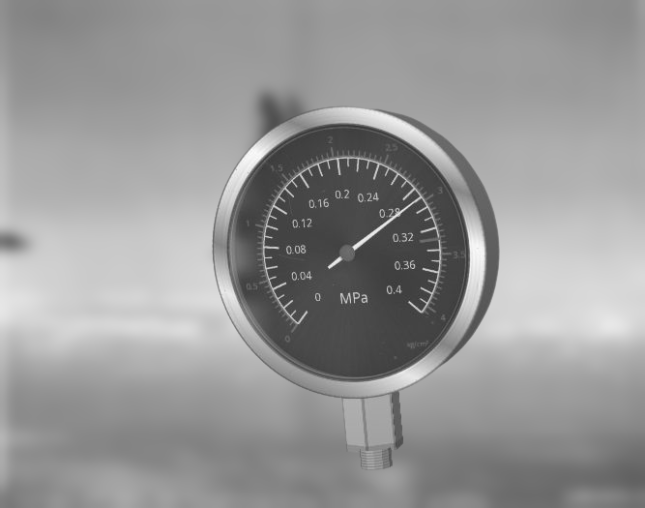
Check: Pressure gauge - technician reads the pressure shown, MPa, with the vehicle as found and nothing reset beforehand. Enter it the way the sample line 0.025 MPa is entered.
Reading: 0.29 MPa
